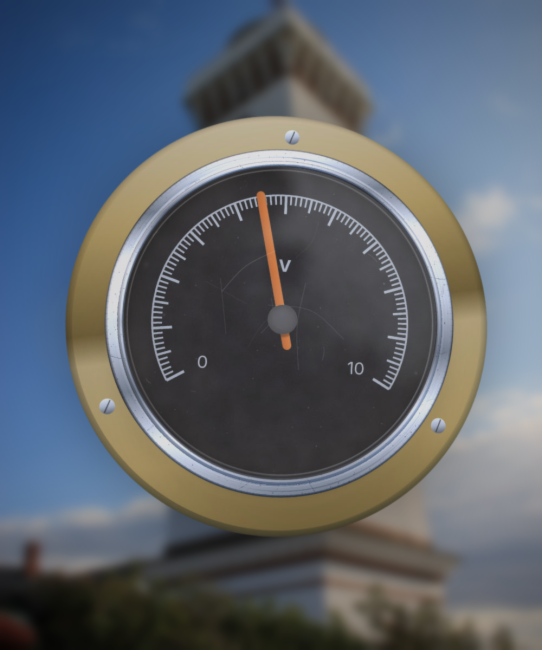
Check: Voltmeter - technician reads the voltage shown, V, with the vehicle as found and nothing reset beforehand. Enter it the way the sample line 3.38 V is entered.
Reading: 4.5 V
